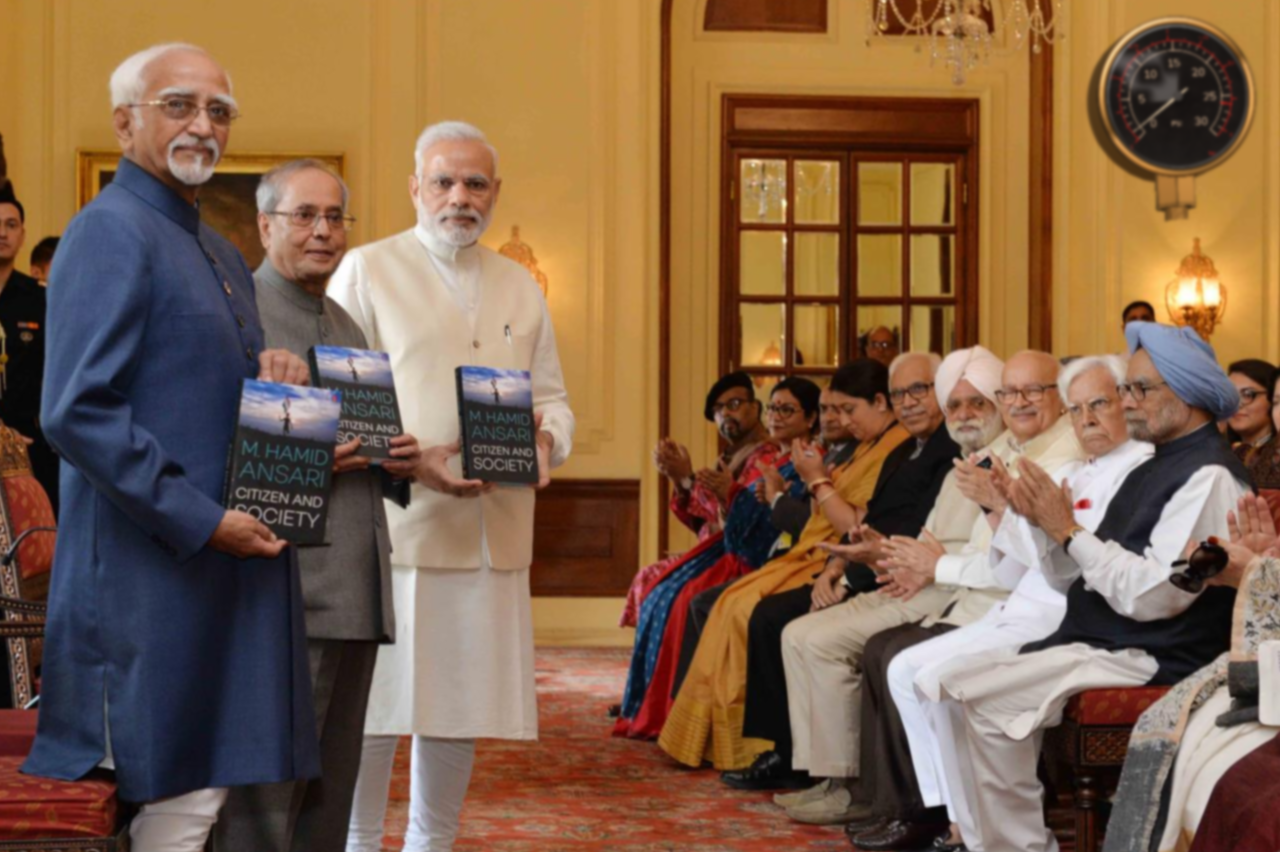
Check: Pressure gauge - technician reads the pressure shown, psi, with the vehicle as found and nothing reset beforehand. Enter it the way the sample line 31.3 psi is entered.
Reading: 1 psi
